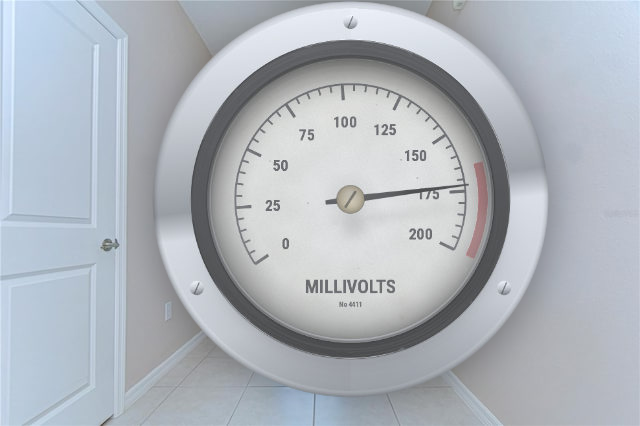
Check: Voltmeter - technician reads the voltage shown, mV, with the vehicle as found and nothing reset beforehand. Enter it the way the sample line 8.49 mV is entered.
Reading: 172.5 mV
